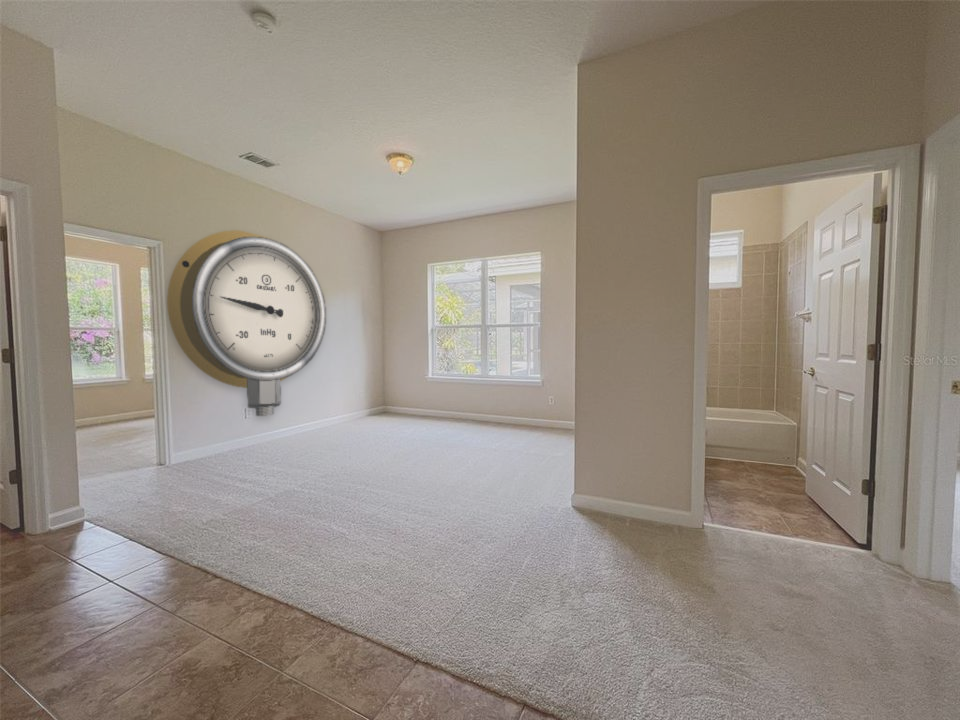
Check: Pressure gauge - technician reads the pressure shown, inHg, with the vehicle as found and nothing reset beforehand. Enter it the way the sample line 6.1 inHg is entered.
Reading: -24 inHg
